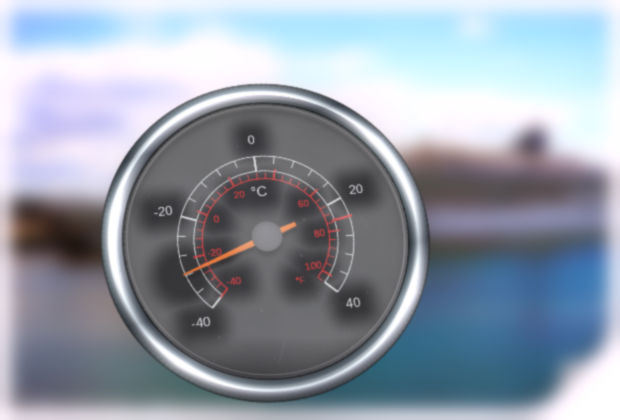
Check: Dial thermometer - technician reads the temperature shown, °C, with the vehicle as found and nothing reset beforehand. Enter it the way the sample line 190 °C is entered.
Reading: -32 °C
